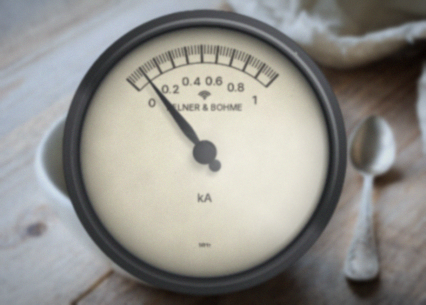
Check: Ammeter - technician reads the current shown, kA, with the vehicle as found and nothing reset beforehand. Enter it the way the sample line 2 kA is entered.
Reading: 0.1 kA
